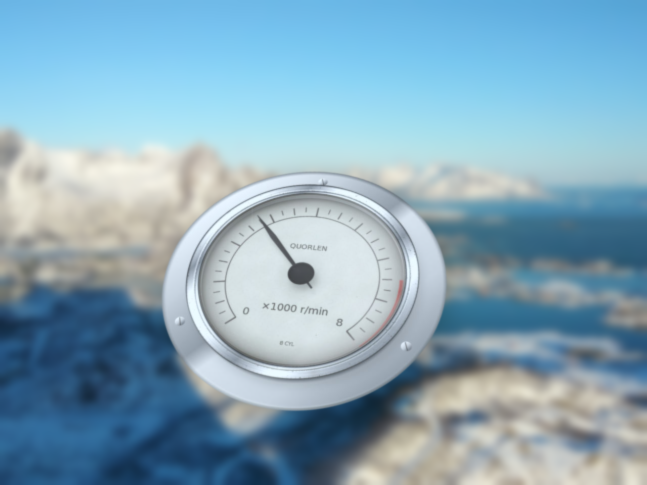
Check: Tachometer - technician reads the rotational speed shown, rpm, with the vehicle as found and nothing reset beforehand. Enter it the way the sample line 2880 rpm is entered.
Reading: 2750 rpm
